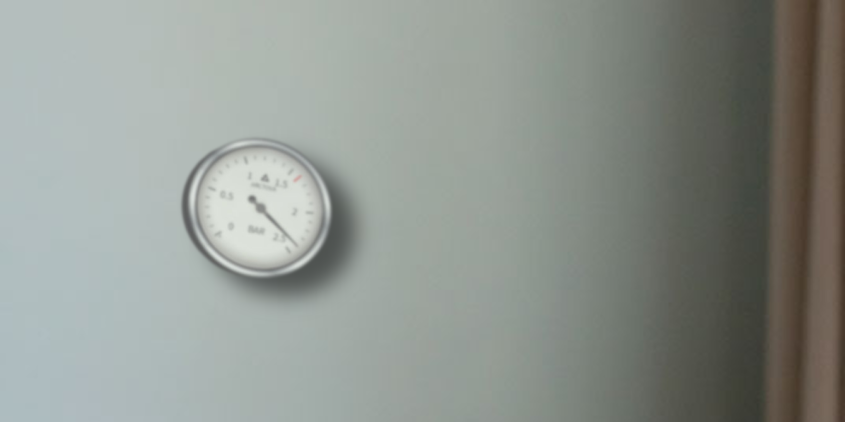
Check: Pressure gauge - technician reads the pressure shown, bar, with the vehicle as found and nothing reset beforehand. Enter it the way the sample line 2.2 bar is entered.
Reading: 2.4 bar
